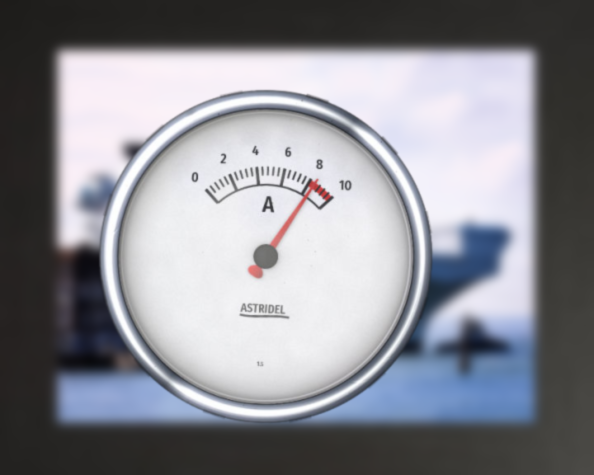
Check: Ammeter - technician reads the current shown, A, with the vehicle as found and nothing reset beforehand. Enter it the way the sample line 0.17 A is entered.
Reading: 8.4 A
